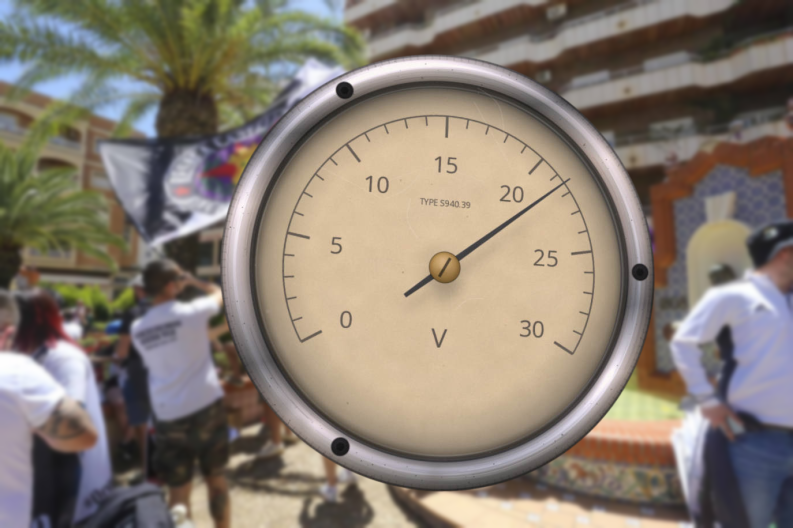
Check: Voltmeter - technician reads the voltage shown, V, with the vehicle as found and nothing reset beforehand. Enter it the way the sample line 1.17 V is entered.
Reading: 21.5 V
